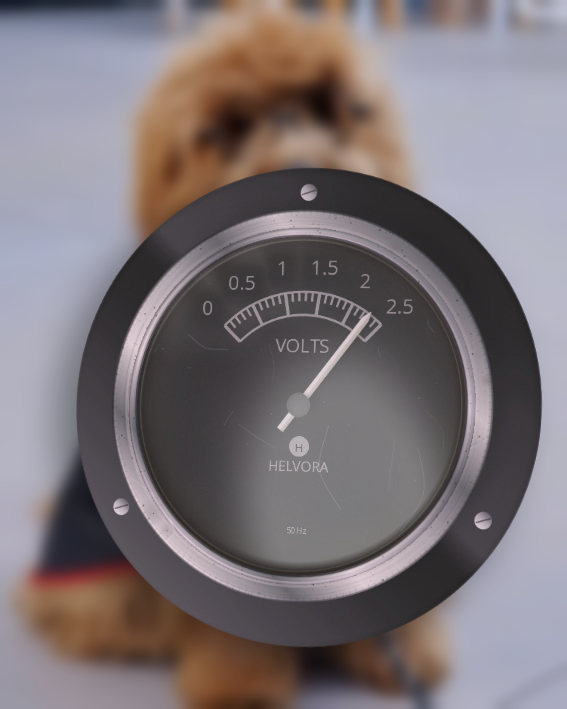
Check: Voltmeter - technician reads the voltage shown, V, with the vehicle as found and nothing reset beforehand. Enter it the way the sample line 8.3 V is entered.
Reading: 2.3 V
